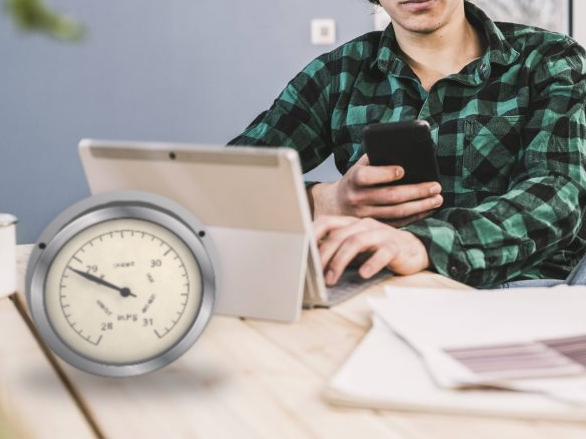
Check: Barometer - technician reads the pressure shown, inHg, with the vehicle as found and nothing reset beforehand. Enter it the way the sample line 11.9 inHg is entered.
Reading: 28.9 inHg
